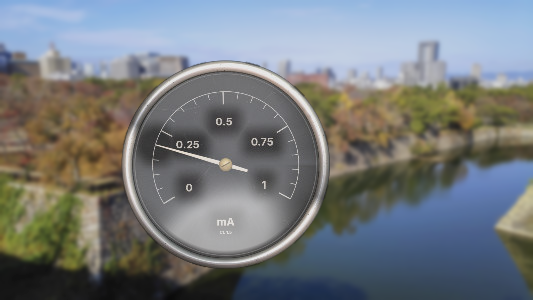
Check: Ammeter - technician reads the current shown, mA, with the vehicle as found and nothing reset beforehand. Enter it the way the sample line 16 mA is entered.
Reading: 0.2 mA
